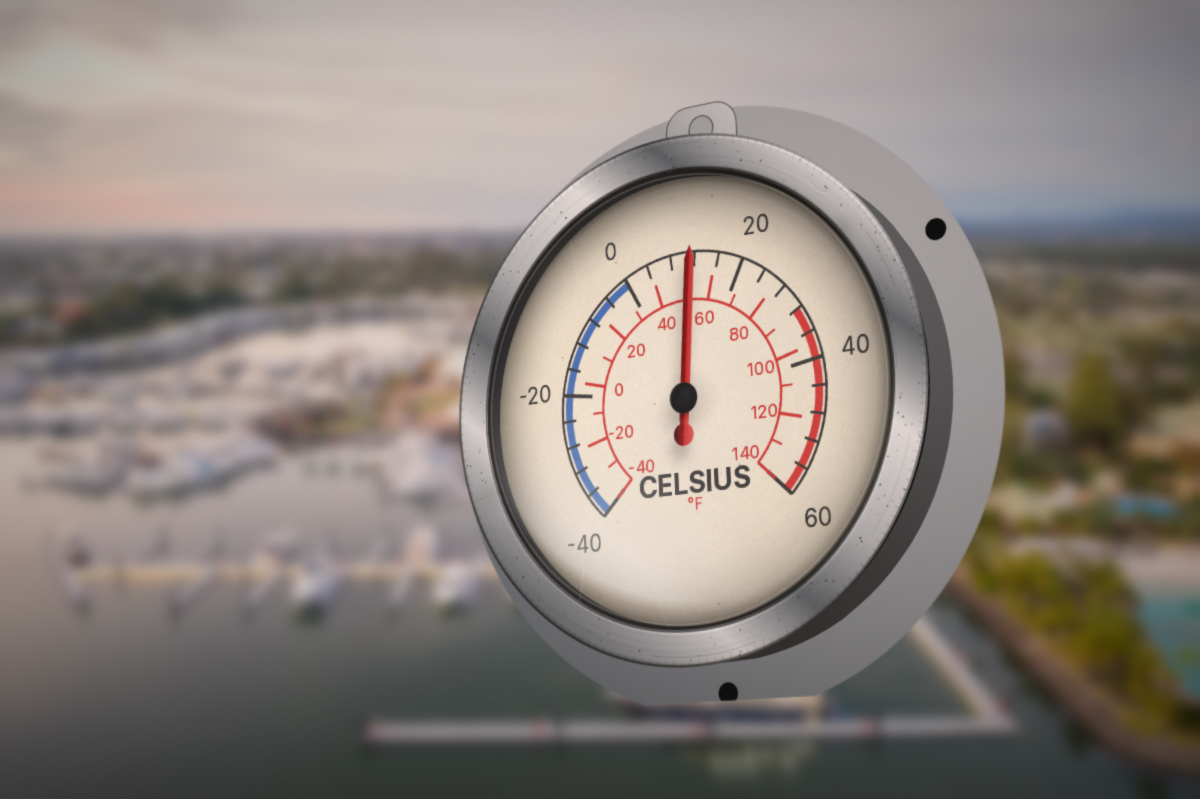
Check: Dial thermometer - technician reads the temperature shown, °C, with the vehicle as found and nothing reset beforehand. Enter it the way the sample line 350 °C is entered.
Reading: 12 °C
